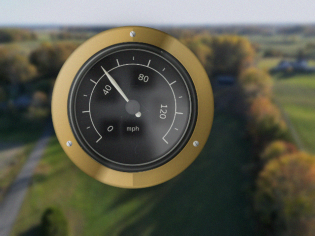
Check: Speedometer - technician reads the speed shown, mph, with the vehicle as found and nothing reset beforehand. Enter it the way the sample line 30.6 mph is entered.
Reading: 50 mph
